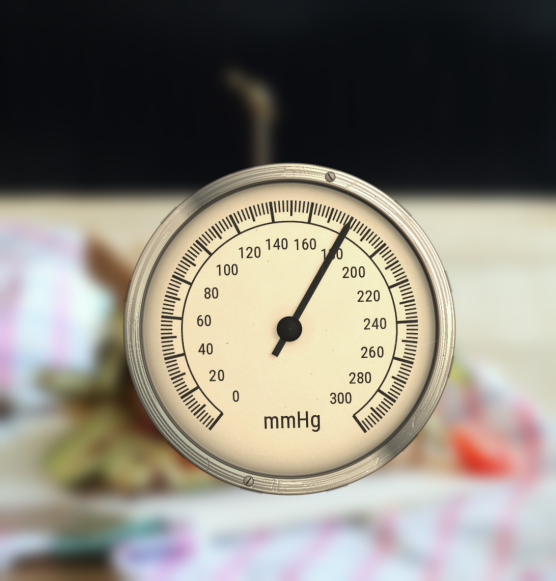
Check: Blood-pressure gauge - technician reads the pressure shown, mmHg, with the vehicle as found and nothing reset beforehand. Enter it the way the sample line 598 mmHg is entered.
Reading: 180 mmHg
